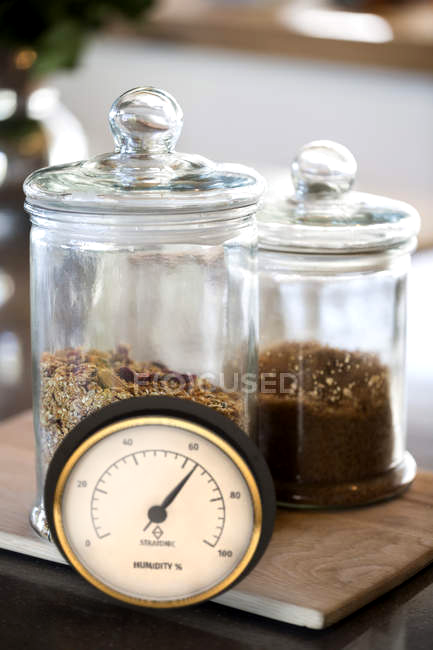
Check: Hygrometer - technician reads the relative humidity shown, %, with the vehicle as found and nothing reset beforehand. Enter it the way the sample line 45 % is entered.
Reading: 64 %
